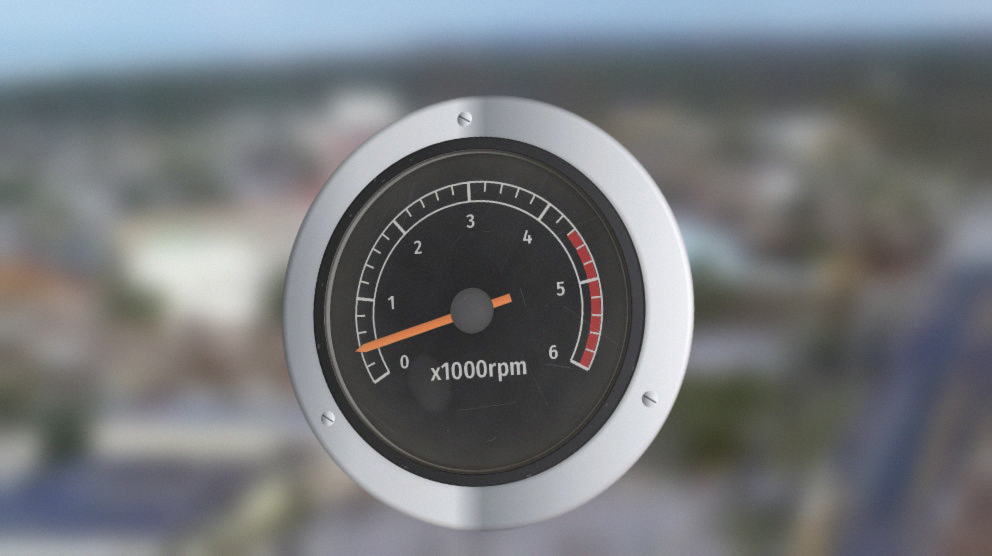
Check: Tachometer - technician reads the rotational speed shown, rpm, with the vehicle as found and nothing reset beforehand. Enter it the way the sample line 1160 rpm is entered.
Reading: 400 rpm
